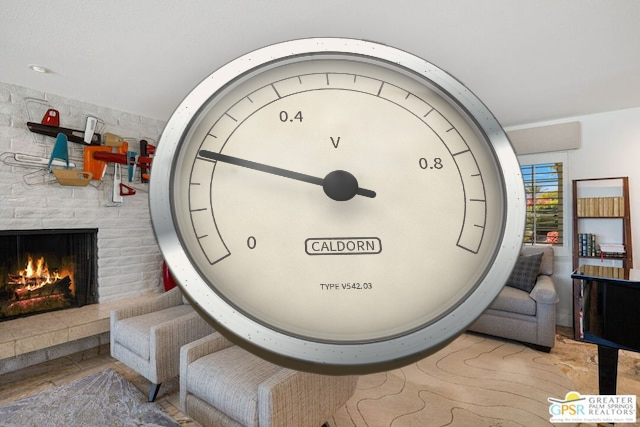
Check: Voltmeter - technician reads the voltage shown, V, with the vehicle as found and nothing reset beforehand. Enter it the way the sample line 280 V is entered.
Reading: 0.2 V
